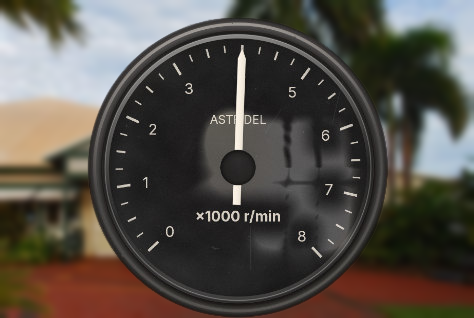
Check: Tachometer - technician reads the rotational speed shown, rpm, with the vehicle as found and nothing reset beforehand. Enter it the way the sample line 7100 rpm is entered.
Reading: 4000 rpm
